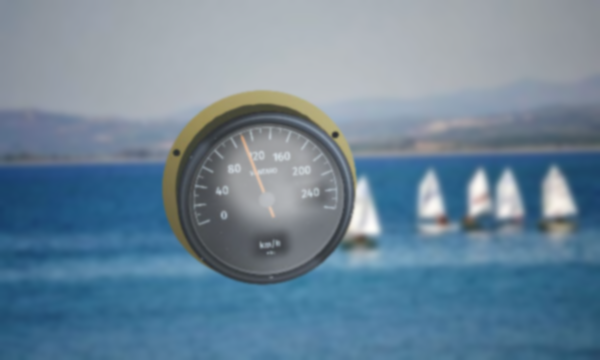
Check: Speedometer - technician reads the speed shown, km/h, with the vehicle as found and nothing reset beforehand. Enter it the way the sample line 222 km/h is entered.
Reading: 110 km/h
